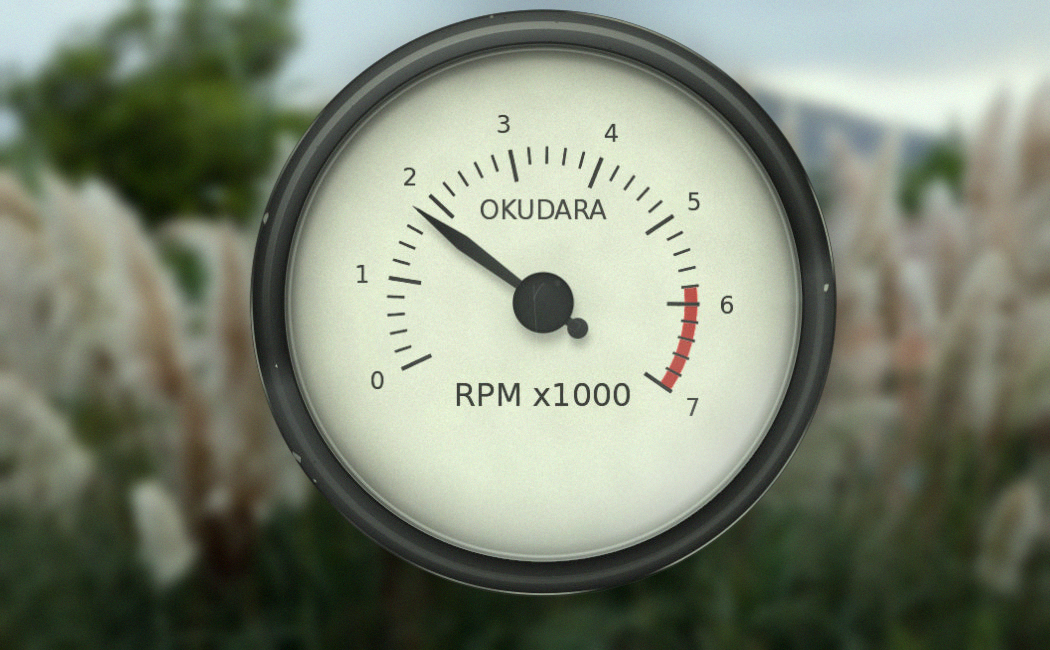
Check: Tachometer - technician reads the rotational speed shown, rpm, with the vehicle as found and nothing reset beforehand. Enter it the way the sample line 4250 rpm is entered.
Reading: 1800 rpm
